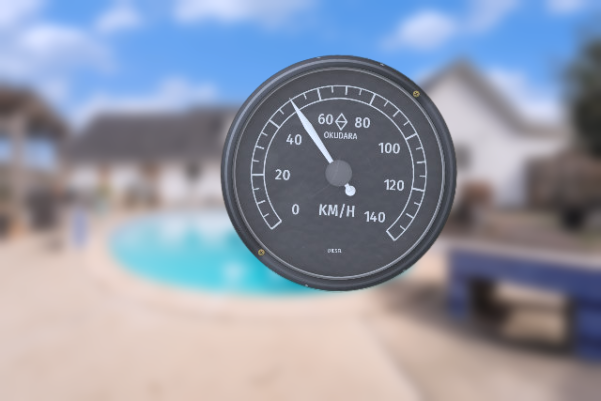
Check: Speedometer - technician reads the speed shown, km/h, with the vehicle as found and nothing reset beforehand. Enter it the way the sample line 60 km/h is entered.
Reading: 50 km/h
